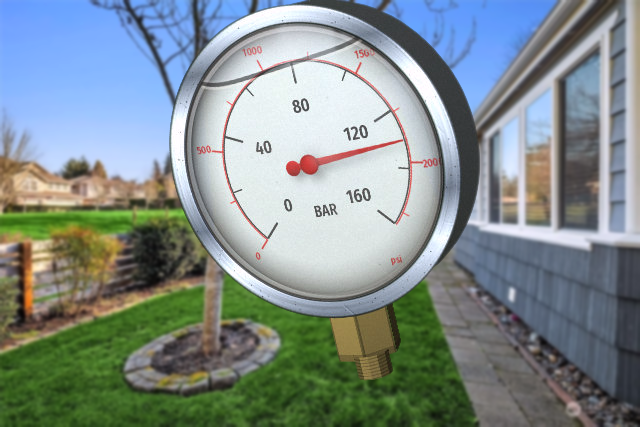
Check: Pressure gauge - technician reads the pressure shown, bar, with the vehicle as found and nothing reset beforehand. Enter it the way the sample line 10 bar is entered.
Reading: 130 bar
